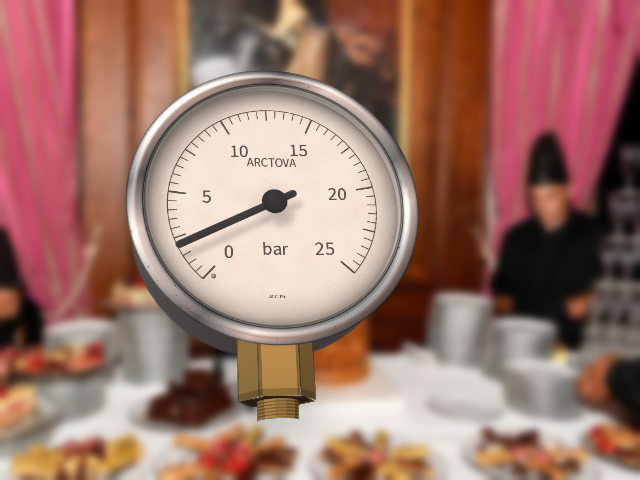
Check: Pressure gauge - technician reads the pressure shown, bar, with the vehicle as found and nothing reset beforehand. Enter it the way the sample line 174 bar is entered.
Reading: 2 bar
